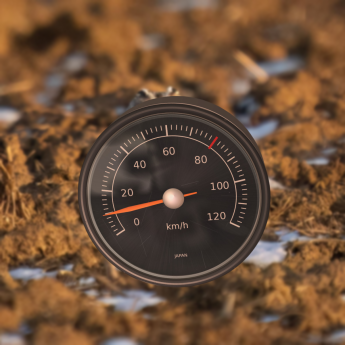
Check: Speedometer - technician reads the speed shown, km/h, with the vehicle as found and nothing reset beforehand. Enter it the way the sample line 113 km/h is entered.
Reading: 10 km/h
